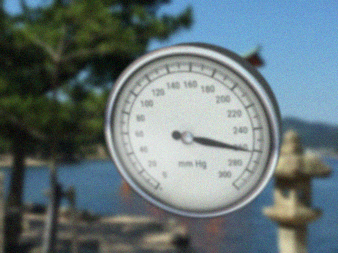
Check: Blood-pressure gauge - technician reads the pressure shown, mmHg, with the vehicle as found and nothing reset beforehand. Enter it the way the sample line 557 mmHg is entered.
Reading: 260 mmHg
